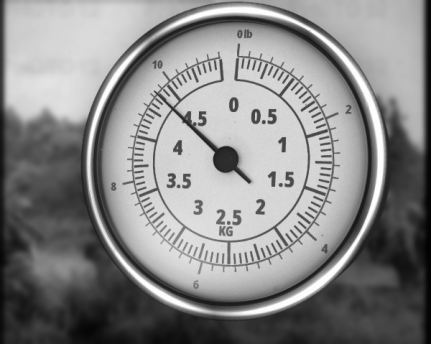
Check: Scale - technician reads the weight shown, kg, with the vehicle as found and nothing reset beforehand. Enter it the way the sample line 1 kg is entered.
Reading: 4.4 kg
